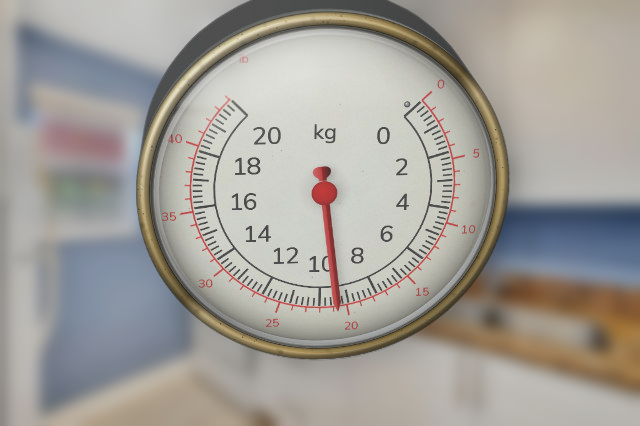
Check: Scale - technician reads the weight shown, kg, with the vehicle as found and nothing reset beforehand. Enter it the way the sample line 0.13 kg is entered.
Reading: 9.4 kg
